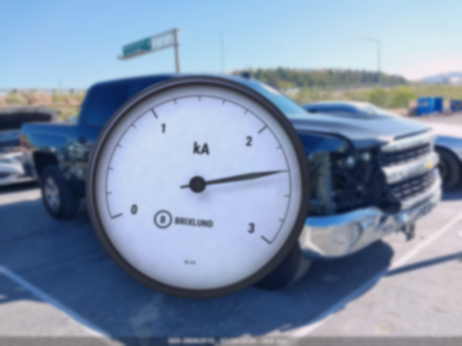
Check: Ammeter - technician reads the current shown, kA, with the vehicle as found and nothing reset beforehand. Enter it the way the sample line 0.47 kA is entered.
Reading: 2.4 kA
